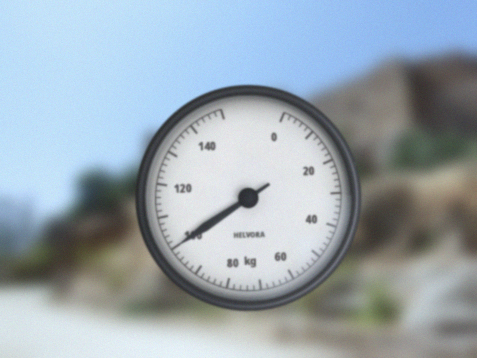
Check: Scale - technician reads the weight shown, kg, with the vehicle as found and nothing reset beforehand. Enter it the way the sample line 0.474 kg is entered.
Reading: 100 kg
